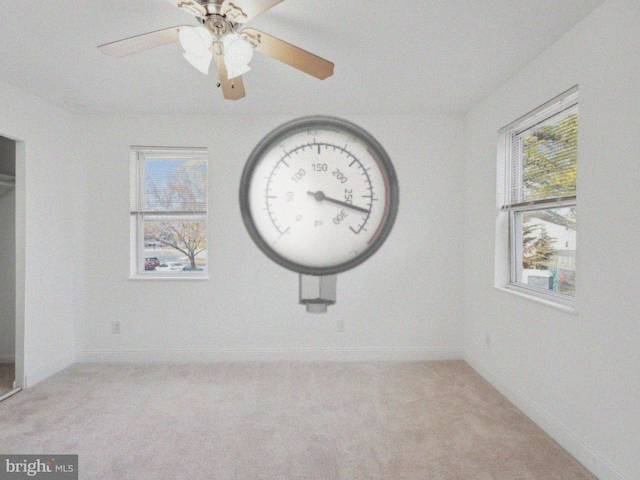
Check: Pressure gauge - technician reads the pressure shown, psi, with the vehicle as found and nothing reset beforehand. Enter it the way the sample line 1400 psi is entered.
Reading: 270 psi
